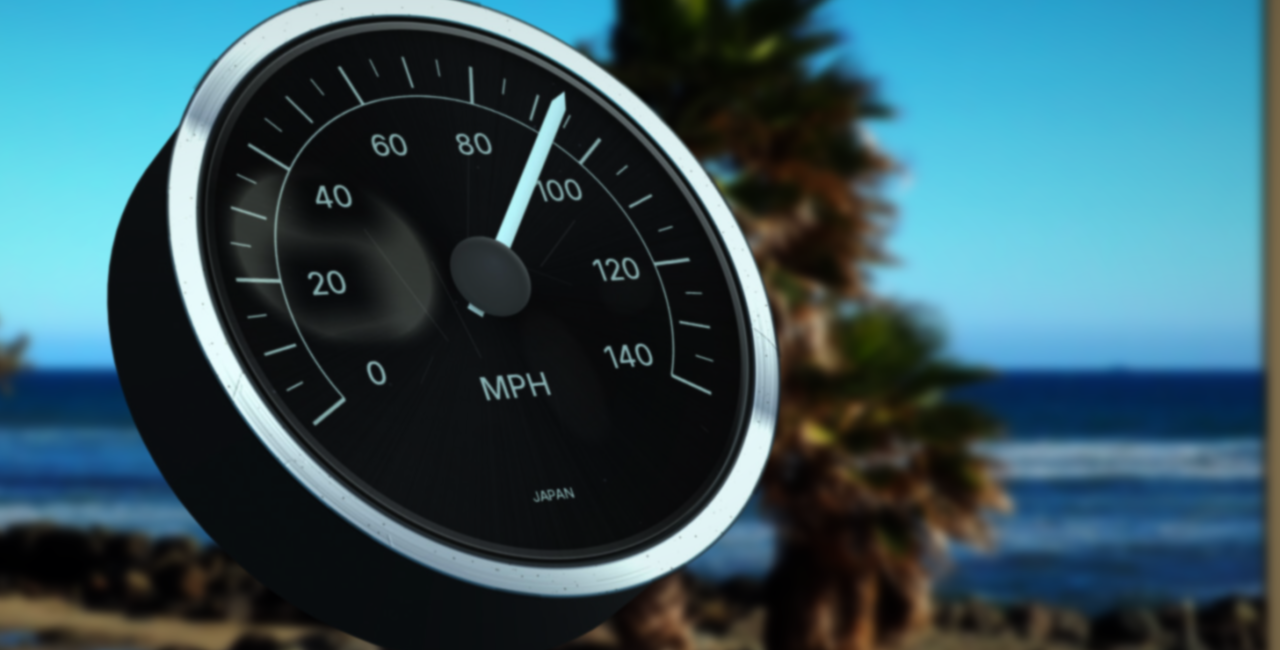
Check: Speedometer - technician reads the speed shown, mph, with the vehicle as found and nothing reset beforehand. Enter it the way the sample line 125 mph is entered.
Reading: 92.5 mph
